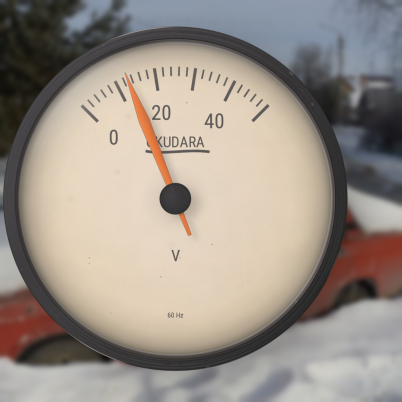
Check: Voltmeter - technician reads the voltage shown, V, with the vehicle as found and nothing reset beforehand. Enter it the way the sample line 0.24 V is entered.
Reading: 13 V
